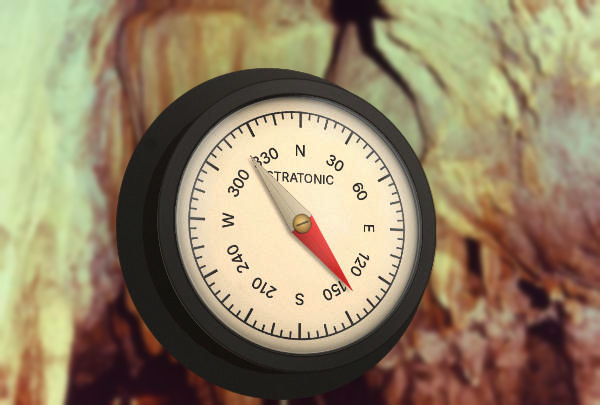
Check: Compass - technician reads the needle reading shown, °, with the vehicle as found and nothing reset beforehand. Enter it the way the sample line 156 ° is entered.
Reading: 140 °
